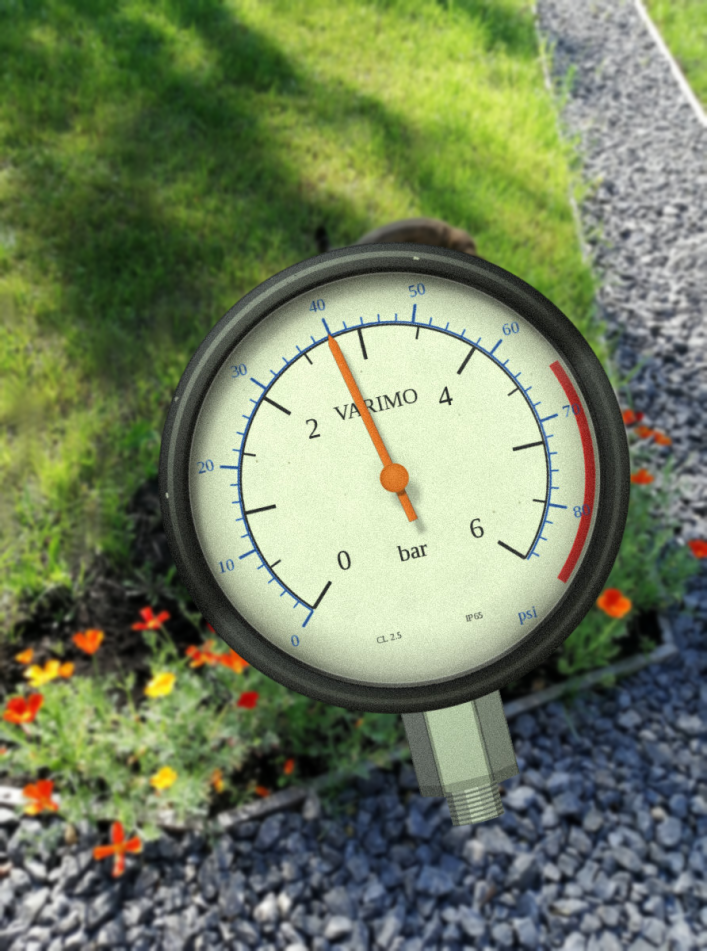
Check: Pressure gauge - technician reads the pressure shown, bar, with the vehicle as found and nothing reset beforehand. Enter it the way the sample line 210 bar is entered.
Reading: 2.75 bar
